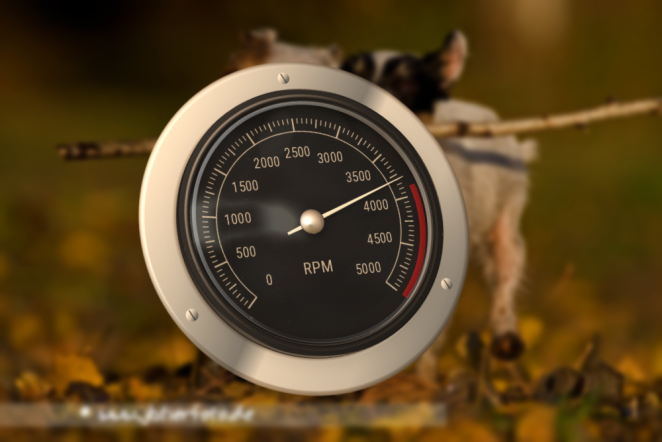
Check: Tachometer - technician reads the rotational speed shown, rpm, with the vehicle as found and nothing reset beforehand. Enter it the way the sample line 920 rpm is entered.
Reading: 3800 rpm
